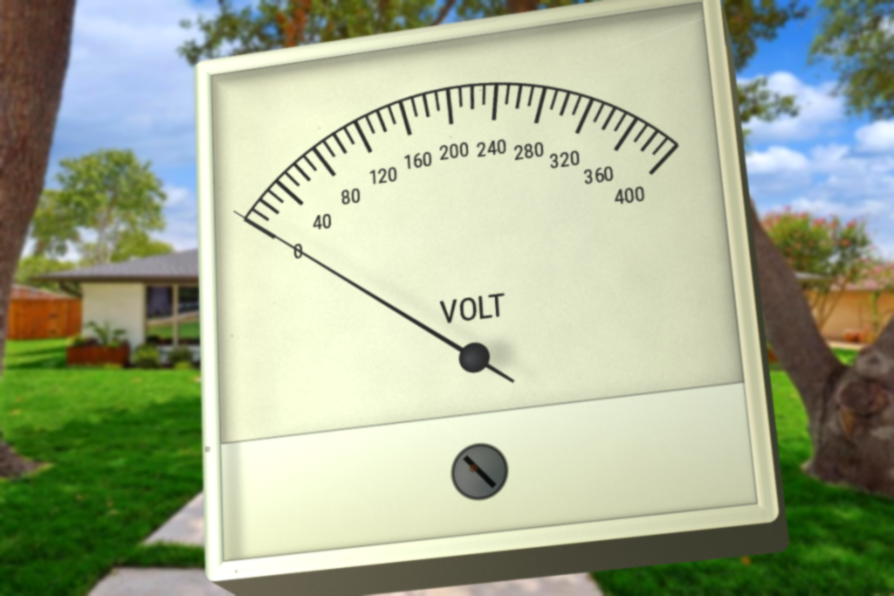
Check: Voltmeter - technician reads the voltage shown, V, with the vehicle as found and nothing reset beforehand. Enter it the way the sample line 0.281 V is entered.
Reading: 0 V
